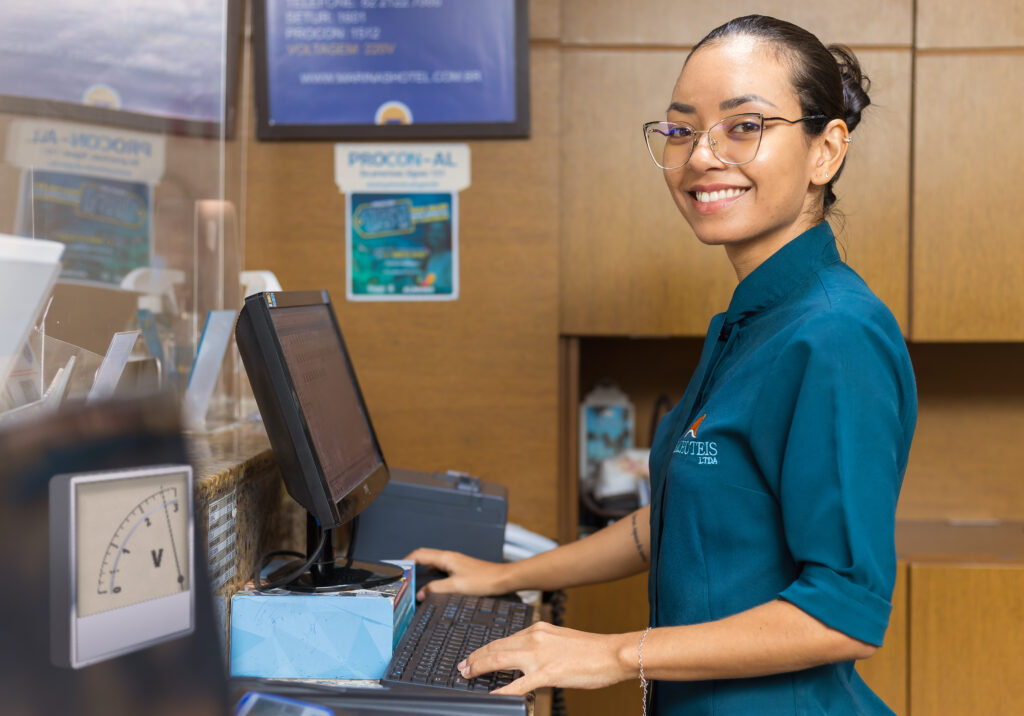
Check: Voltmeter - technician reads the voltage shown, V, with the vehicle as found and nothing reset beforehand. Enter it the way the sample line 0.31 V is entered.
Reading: 2.6 V
